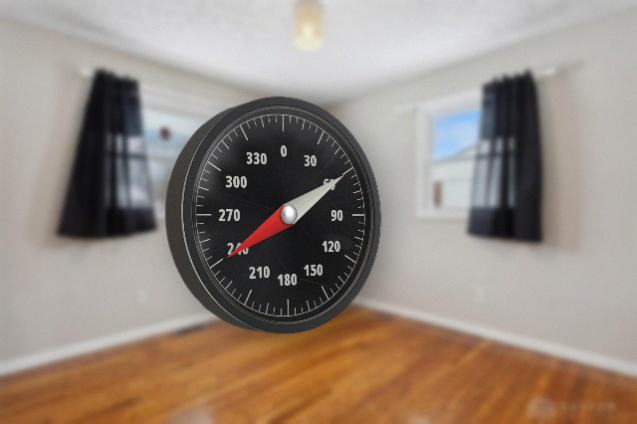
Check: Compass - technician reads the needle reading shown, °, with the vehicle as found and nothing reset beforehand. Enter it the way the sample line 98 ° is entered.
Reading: 240 °
